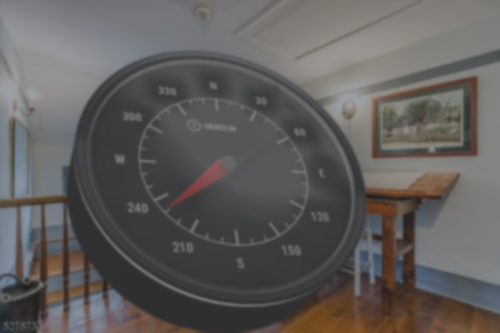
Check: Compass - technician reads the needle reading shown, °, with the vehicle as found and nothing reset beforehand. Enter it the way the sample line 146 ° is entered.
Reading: 230 °
